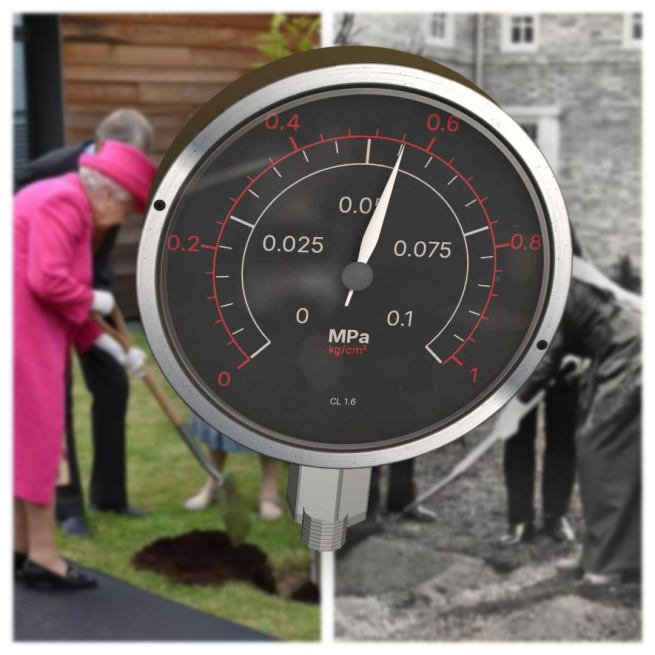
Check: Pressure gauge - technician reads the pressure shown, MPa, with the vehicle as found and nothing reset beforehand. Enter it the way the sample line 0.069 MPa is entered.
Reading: 0.055 MPa
